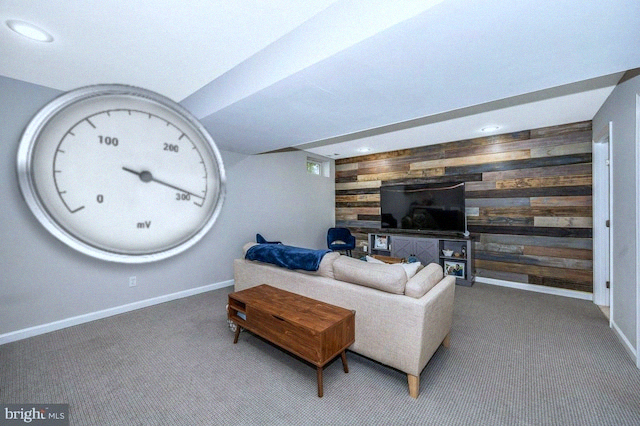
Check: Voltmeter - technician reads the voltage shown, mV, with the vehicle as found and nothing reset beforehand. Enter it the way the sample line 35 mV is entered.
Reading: 290 mV
